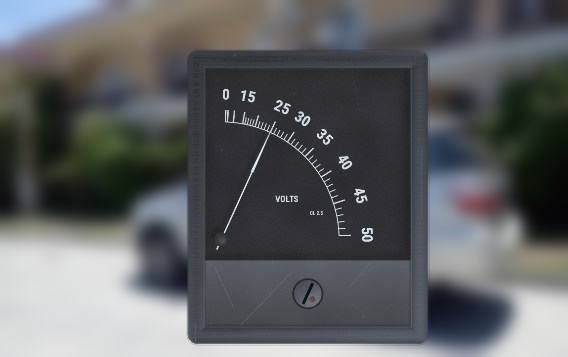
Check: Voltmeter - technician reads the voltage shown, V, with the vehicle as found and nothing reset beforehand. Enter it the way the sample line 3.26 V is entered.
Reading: 25 V
